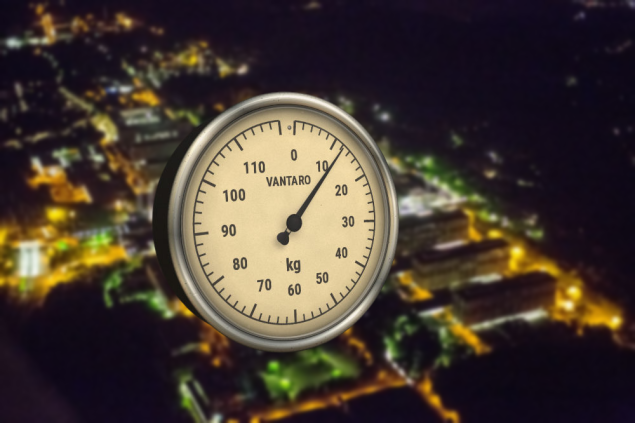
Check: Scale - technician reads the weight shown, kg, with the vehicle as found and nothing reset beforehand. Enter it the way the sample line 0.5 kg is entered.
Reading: 12 kg
